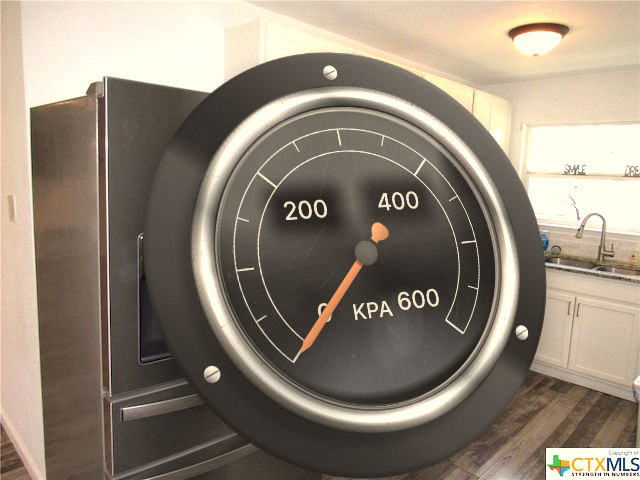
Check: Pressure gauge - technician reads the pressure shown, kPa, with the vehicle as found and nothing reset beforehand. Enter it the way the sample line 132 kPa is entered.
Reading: 0 kPa
